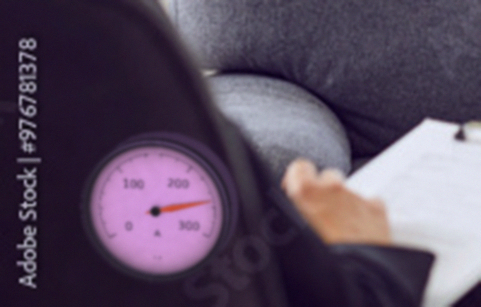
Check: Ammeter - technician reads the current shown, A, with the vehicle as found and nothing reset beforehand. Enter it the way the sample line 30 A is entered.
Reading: 250 A
